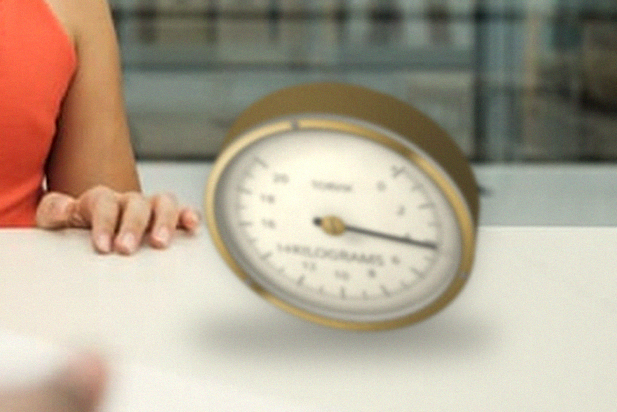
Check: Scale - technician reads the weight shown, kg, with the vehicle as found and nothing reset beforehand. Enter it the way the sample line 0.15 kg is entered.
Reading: 4 kg
